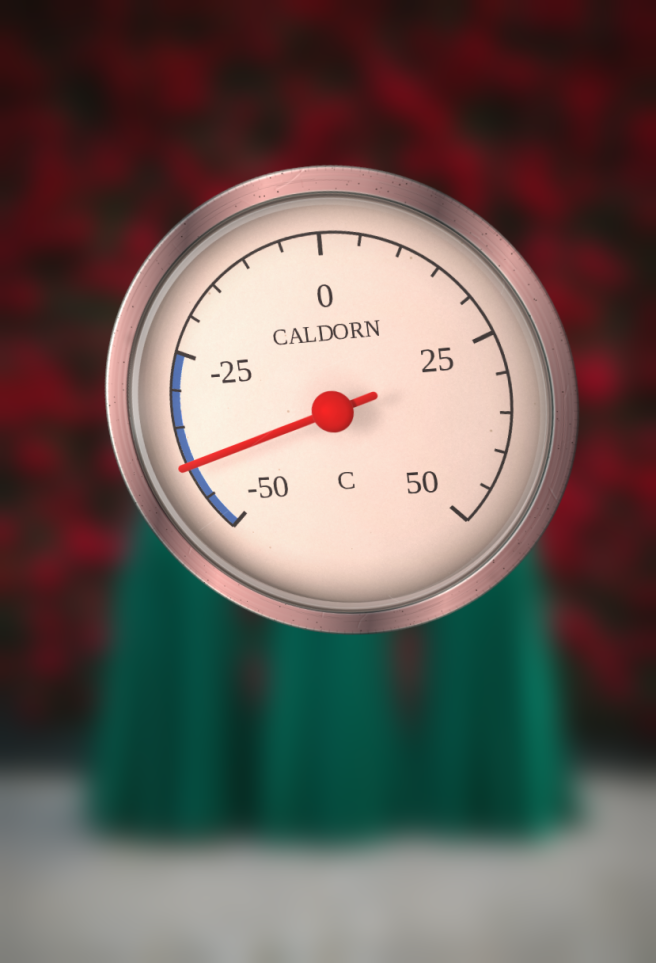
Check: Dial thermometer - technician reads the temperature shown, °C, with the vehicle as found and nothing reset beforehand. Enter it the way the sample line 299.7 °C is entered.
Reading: -40 °C
